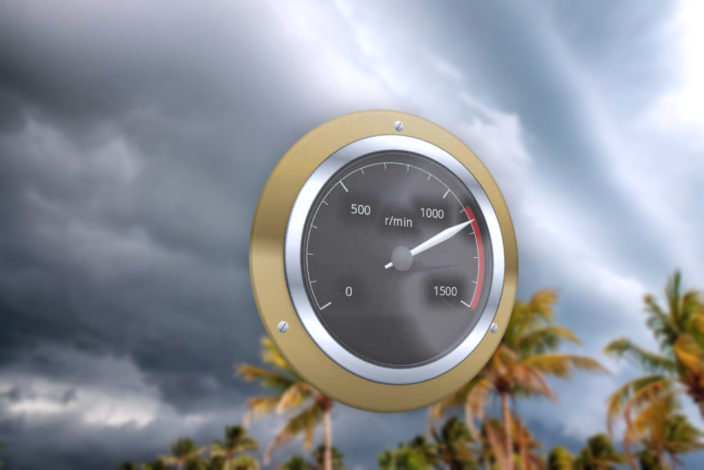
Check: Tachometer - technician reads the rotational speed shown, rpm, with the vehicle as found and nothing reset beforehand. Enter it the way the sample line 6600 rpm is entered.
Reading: 1150 rpm
